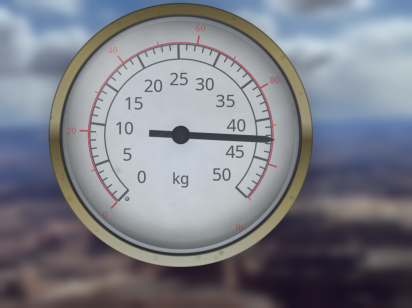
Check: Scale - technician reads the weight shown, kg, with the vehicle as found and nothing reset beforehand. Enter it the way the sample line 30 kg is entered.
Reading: 42.5 kg
